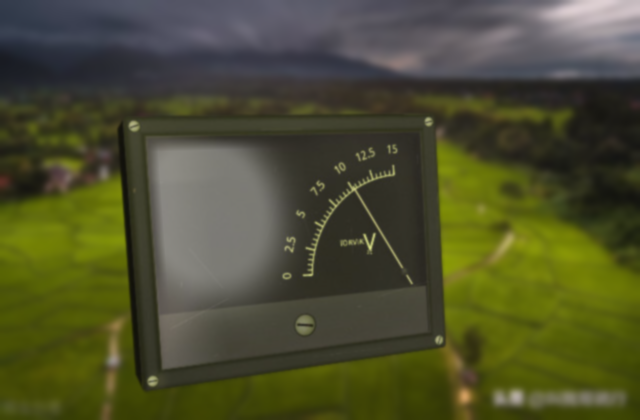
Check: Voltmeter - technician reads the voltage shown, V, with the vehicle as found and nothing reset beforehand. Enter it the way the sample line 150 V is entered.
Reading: 10 V
